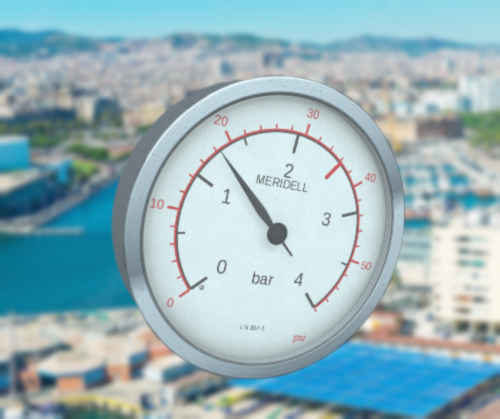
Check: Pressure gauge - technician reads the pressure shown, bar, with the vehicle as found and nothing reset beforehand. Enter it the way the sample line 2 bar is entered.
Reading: 1.25 bar
